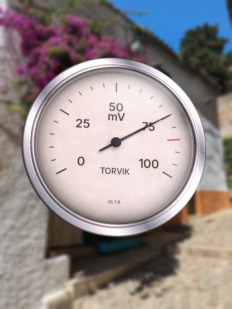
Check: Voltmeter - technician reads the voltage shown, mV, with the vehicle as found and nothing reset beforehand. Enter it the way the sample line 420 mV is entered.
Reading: 75 mV
